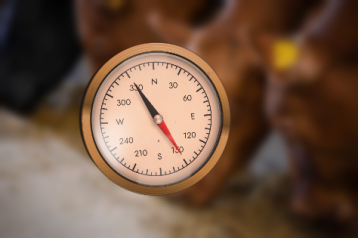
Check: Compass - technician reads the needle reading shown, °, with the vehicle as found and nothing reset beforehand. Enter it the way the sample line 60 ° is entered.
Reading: 150 °
